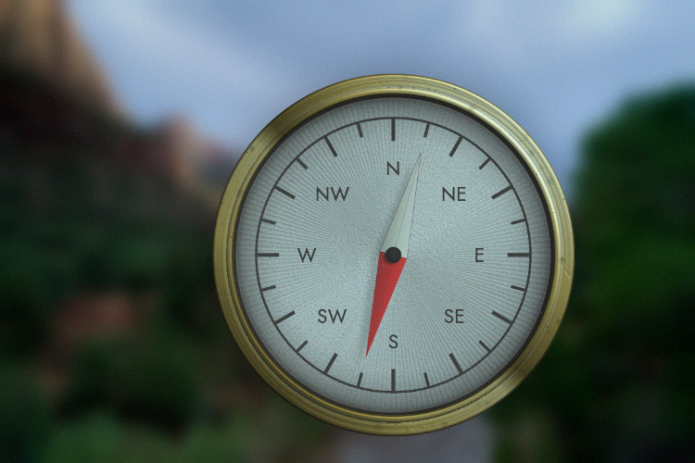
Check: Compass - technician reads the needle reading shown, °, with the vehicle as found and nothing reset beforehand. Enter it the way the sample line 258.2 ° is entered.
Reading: 195 °
